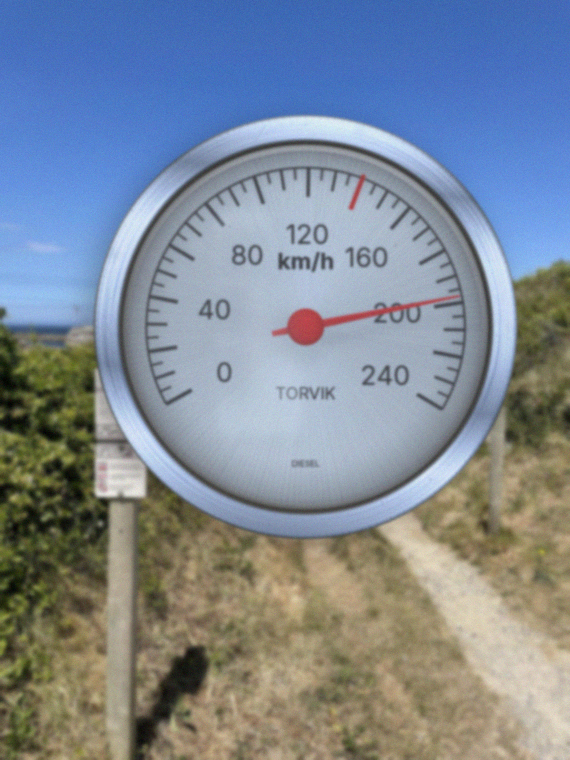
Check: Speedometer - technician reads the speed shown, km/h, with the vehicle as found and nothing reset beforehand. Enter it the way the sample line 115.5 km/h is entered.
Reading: 197.5 km/h
